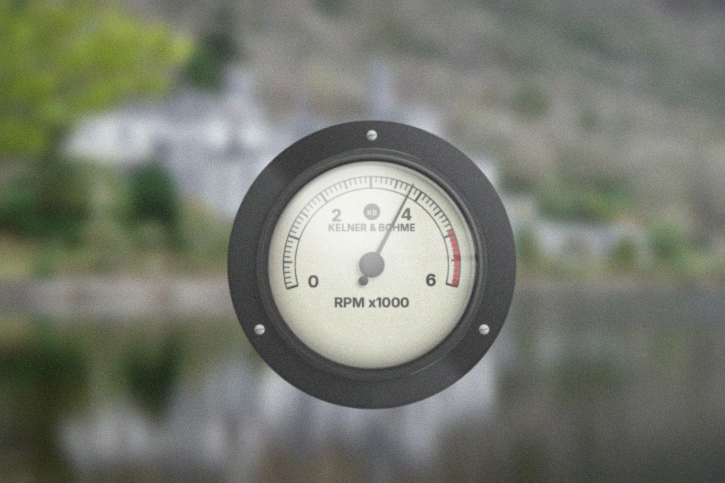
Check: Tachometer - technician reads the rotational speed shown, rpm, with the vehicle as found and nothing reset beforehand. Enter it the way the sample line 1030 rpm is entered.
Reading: 3800 rpm
